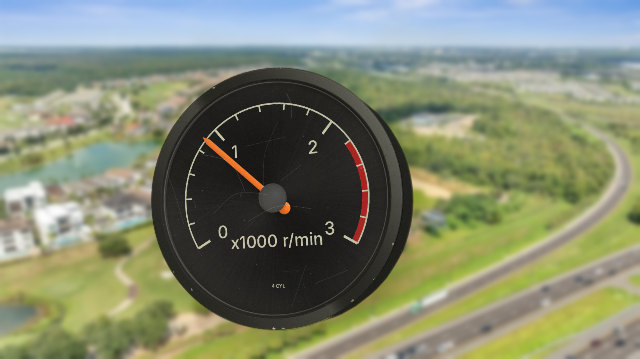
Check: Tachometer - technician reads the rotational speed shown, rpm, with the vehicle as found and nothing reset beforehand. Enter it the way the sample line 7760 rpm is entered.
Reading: 900 rpm
